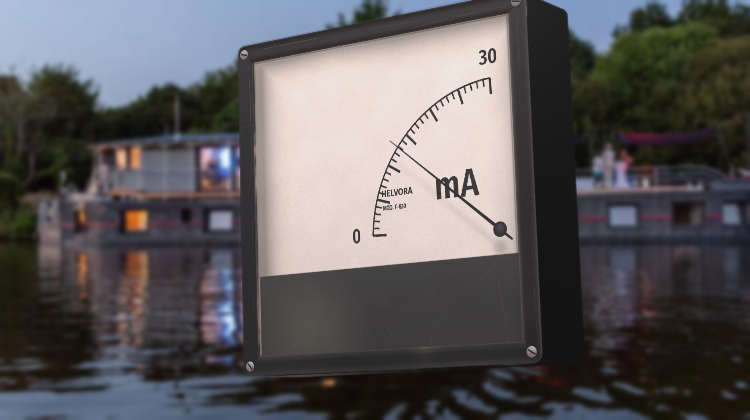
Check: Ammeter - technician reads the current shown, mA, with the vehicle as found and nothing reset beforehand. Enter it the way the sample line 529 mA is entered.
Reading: 13 mA
